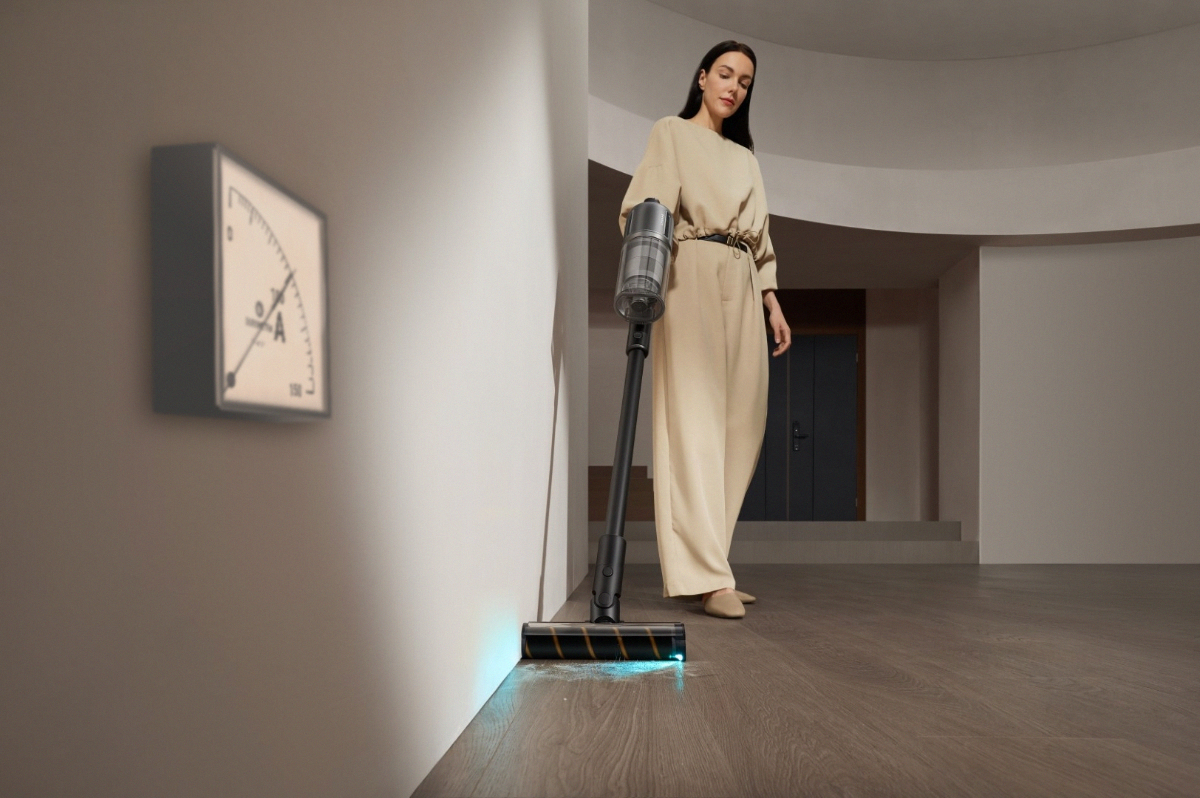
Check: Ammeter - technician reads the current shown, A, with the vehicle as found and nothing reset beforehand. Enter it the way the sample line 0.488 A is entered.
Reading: 100 A
